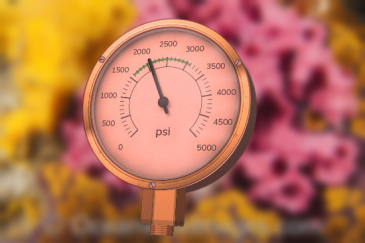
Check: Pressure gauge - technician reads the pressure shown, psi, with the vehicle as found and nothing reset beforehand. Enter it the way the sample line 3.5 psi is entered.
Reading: 2100 psi
